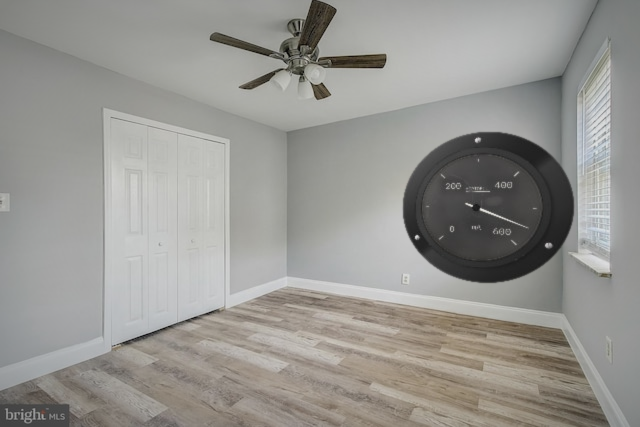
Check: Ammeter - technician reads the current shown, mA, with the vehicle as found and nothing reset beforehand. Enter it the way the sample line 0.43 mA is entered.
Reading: 550 mA
